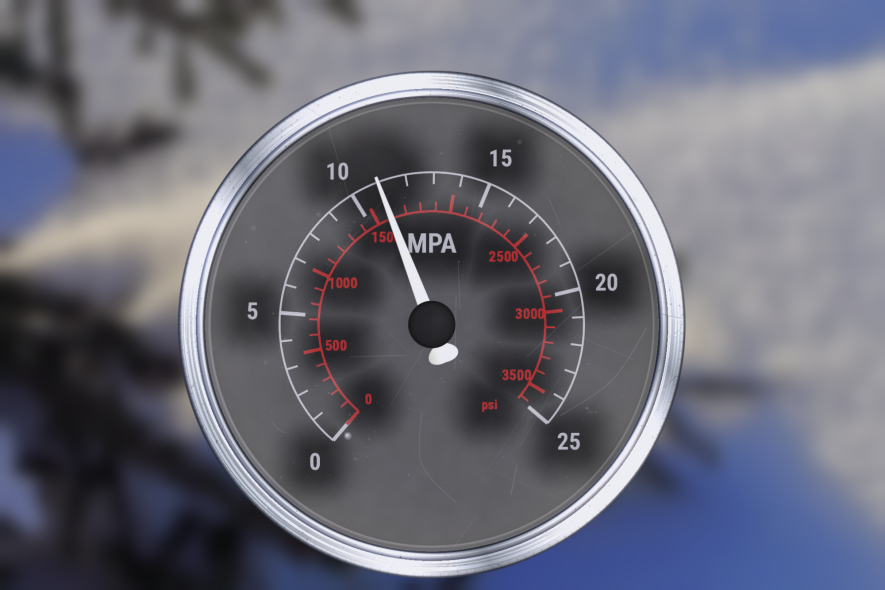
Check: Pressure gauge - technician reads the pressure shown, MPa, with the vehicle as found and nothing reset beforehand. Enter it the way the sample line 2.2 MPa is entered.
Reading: 11 MPa
